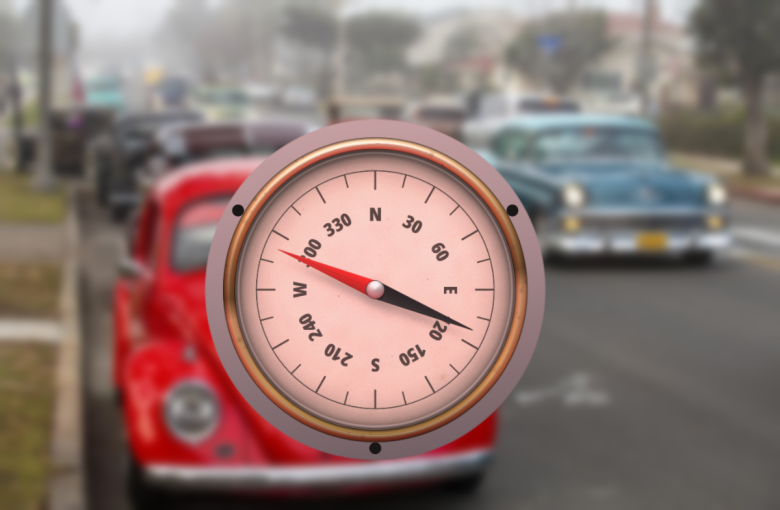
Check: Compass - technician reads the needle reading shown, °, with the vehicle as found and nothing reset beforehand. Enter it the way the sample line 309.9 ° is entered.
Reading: 292.5 °
